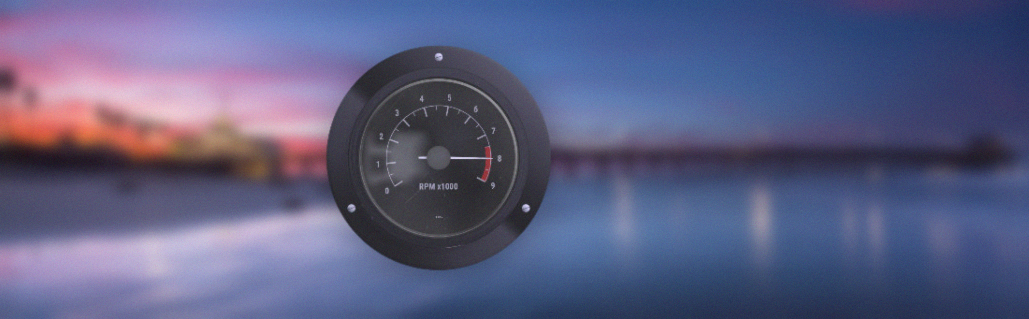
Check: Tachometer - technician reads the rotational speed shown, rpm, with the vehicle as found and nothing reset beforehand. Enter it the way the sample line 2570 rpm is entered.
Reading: 8000 rpm
